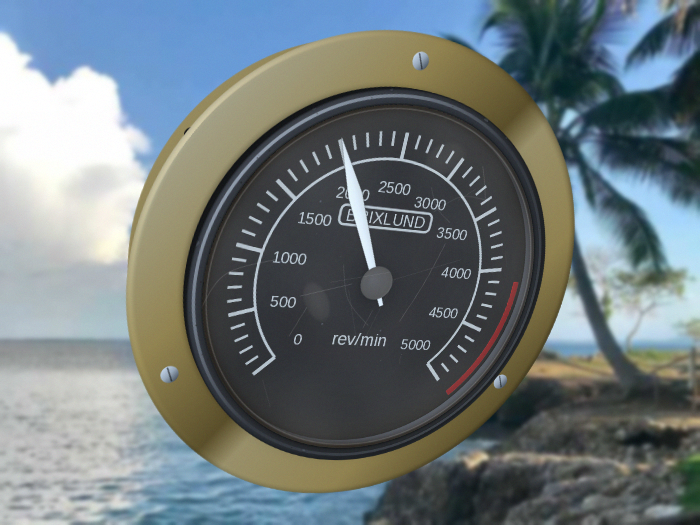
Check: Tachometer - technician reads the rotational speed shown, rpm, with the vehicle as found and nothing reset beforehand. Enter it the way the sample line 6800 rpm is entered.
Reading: 2000 rpm
